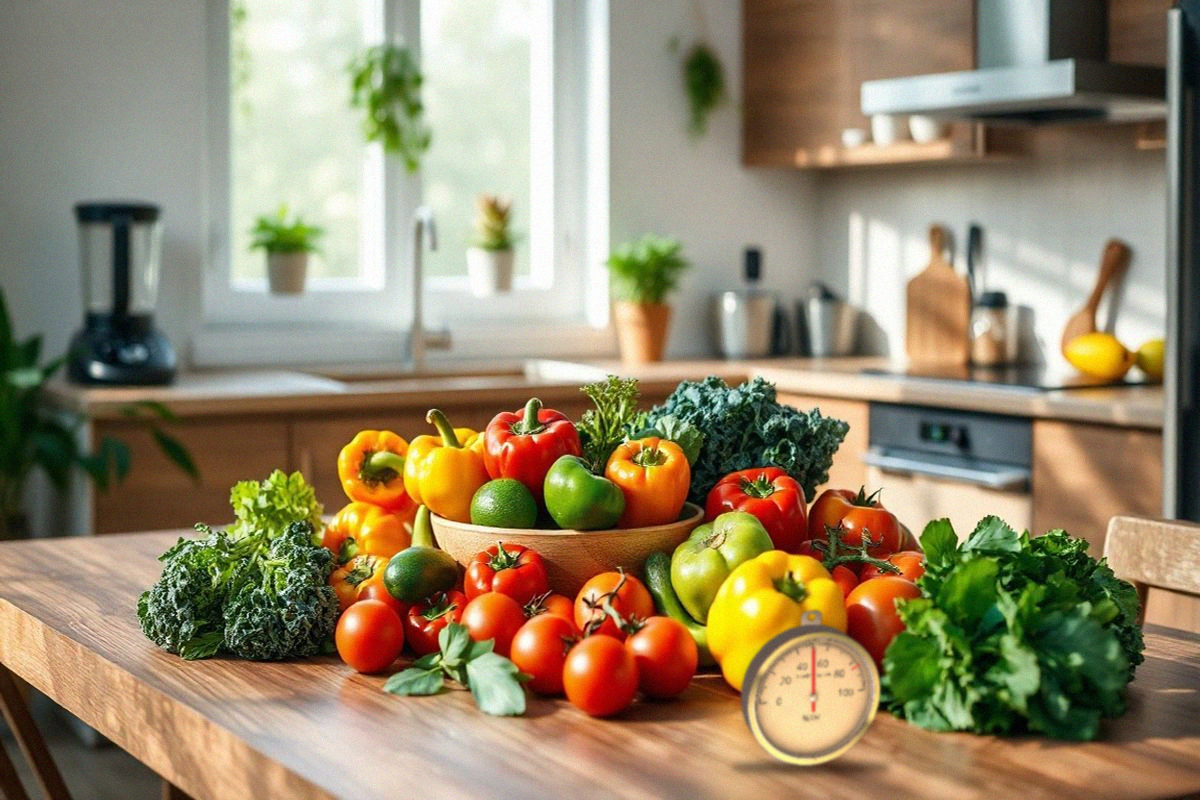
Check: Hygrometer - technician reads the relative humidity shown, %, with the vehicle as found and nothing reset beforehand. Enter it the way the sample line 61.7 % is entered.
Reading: 50 %
